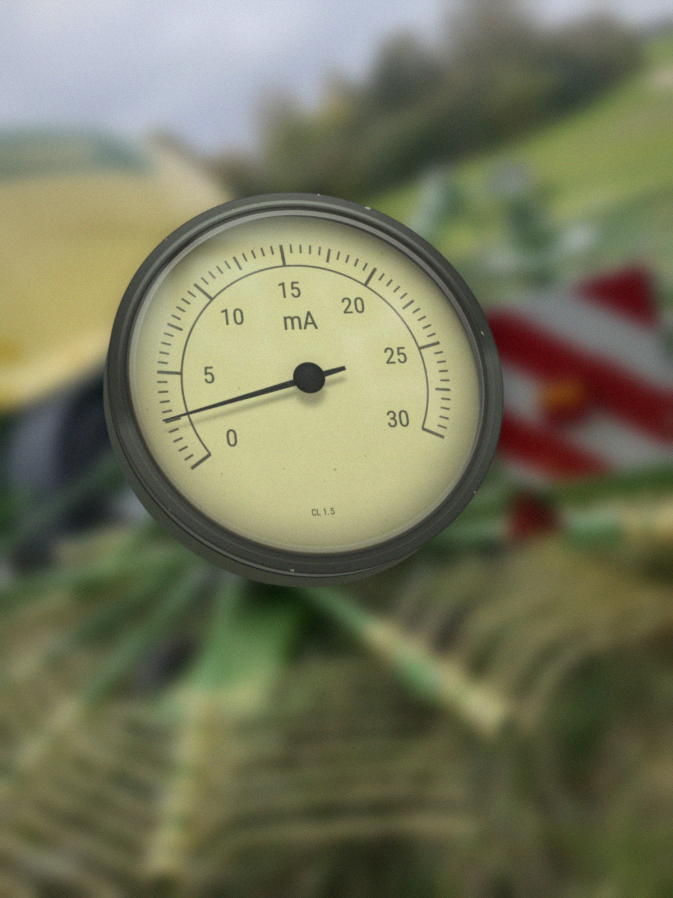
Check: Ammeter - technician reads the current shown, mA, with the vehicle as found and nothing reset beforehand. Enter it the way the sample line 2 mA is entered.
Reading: 2.5 mA
